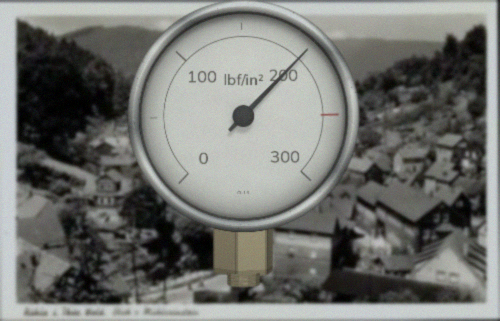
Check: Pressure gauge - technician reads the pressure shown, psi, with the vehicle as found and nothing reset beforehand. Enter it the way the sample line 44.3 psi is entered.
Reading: 200 psi
